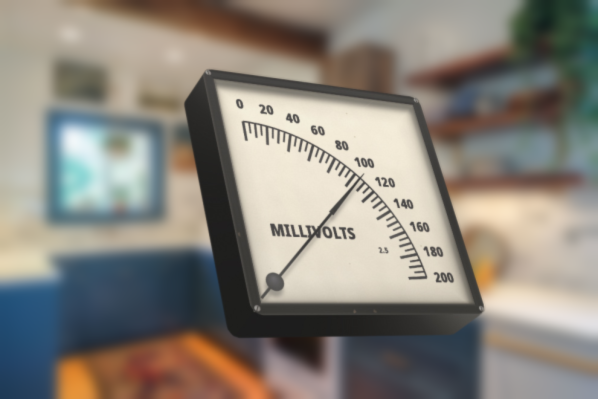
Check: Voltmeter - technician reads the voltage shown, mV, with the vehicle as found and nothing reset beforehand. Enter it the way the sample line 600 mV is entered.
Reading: 105 mV
